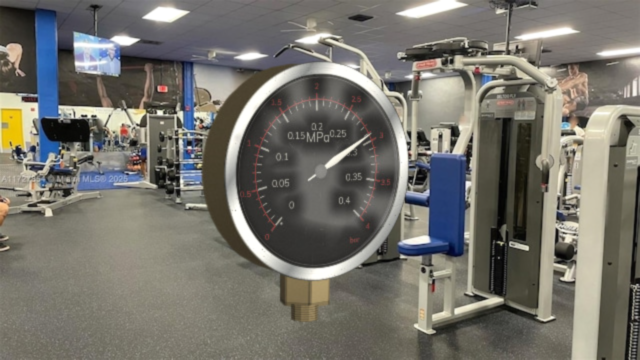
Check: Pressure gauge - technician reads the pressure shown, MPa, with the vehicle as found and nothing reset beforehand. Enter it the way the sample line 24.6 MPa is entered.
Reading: 0.29 MPa
